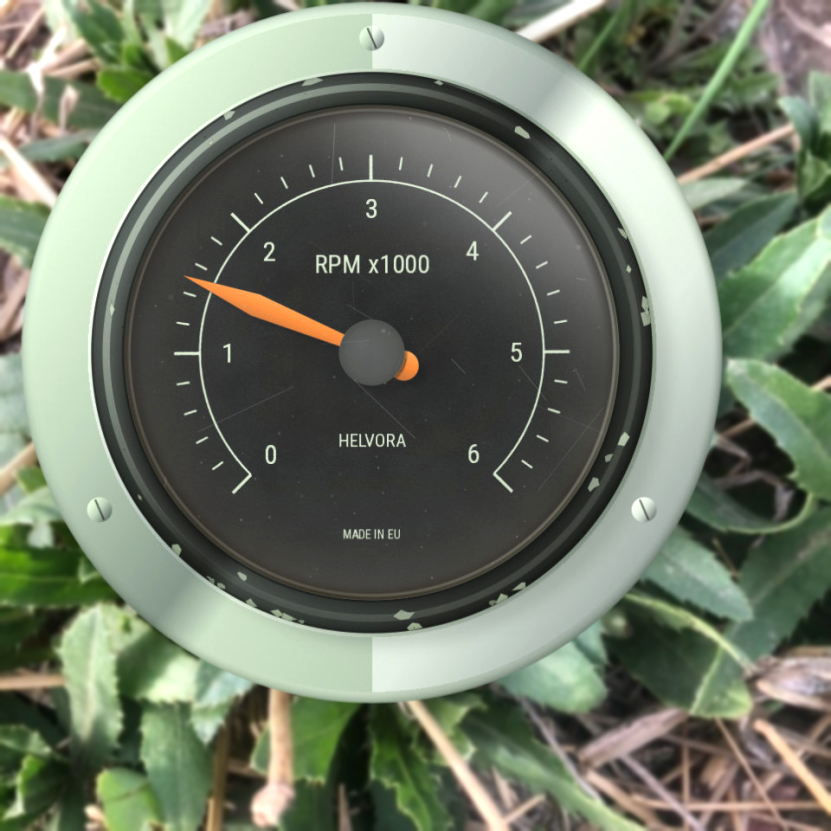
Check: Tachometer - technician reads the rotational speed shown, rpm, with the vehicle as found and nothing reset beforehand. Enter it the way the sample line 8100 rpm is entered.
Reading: 1500 rpm
